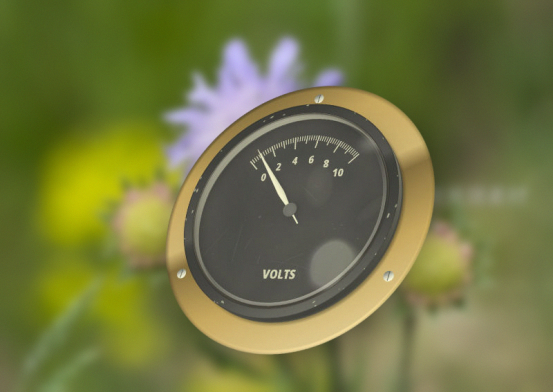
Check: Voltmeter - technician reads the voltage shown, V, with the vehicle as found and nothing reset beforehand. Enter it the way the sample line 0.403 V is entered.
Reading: 1 V
